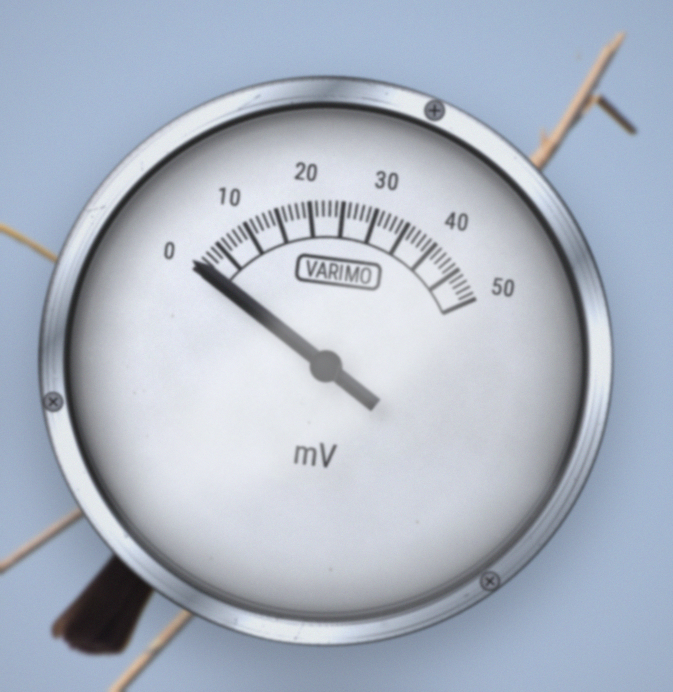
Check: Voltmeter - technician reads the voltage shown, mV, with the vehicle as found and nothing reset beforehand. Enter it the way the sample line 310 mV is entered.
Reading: 1 mV
